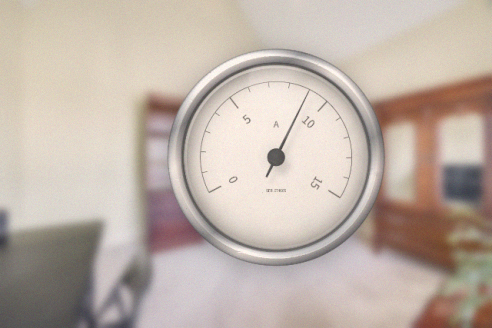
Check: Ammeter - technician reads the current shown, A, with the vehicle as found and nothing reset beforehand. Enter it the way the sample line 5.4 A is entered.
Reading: 9 A
